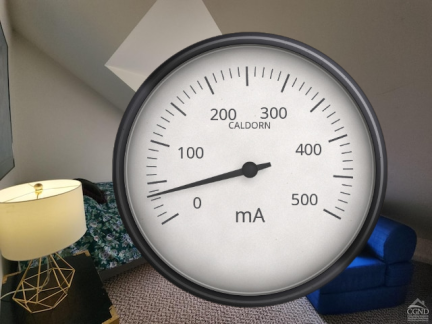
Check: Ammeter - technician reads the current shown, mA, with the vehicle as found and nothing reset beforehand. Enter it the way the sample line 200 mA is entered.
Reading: 35 mA
